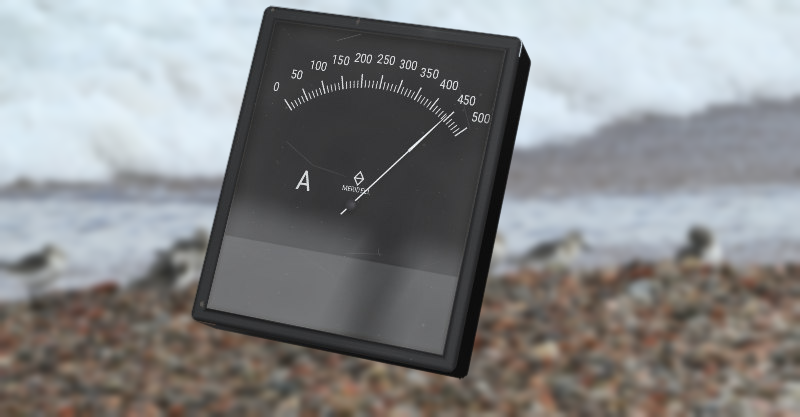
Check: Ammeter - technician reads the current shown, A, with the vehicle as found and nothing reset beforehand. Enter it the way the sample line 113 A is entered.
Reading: 450 A
